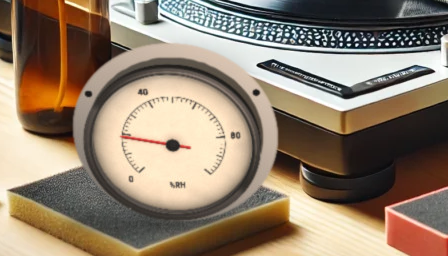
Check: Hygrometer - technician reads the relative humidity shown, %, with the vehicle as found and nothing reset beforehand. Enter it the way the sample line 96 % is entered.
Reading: 20 %
